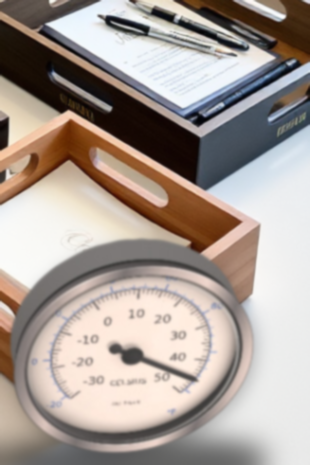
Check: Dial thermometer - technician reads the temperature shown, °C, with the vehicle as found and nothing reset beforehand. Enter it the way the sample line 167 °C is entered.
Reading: 45 °C
